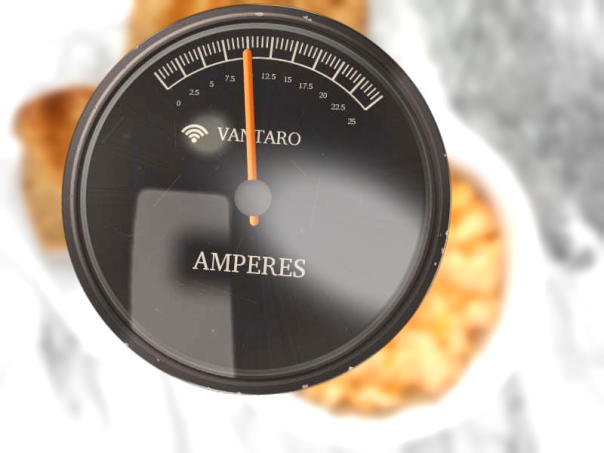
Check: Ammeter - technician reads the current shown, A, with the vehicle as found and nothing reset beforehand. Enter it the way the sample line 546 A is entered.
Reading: 10 A
